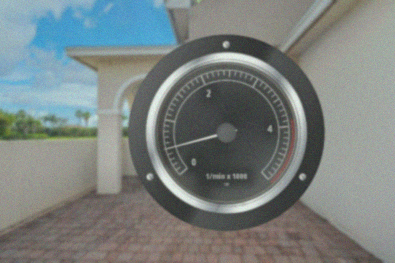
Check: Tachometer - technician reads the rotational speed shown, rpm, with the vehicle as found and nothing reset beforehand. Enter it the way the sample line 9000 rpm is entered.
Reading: 500 rpm
